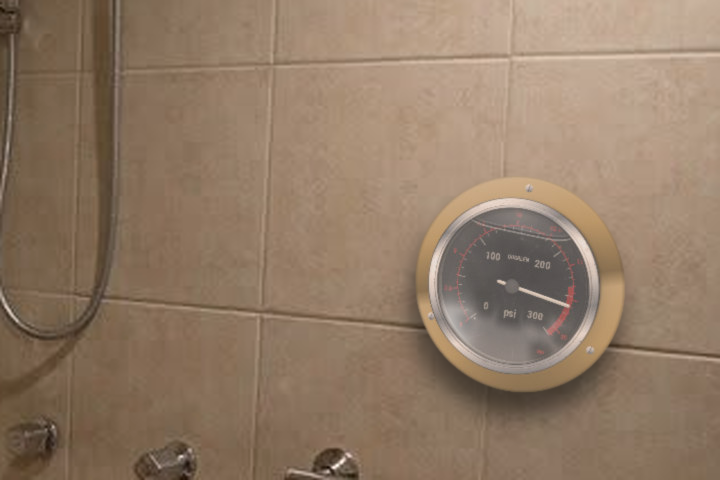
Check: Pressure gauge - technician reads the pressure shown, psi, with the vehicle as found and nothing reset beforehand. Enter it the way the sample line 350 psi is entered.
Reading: 260 psi
